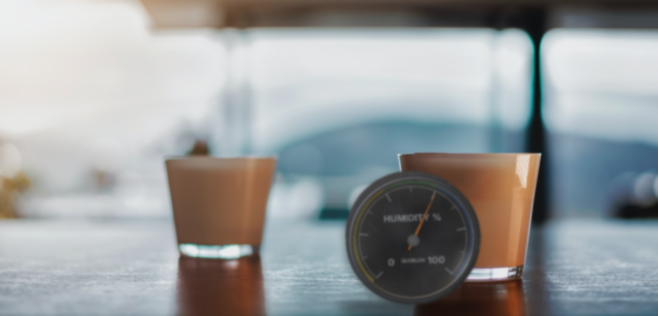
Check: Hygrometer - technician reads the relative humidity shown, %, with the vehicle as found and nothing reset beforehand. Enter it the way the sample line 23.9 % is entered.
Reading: 60 %
